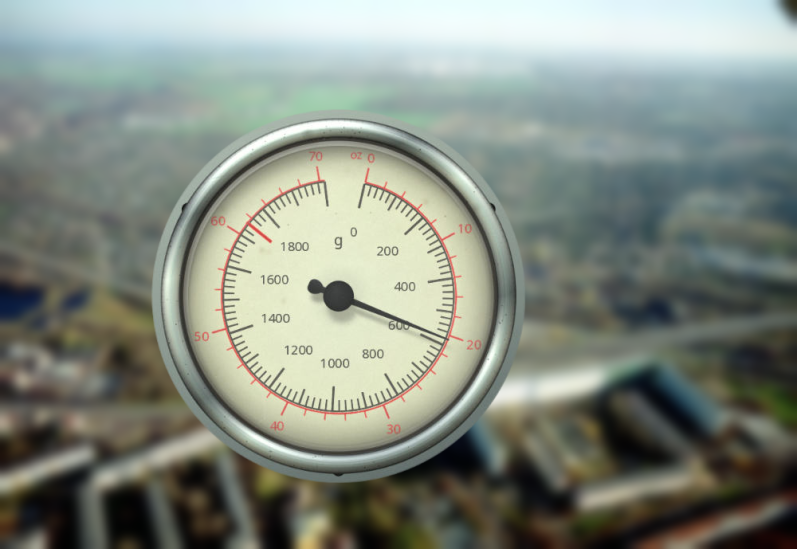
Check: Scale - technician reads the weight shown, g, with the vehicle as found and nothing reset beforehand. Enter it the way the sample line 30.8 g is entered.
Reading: 580 g
